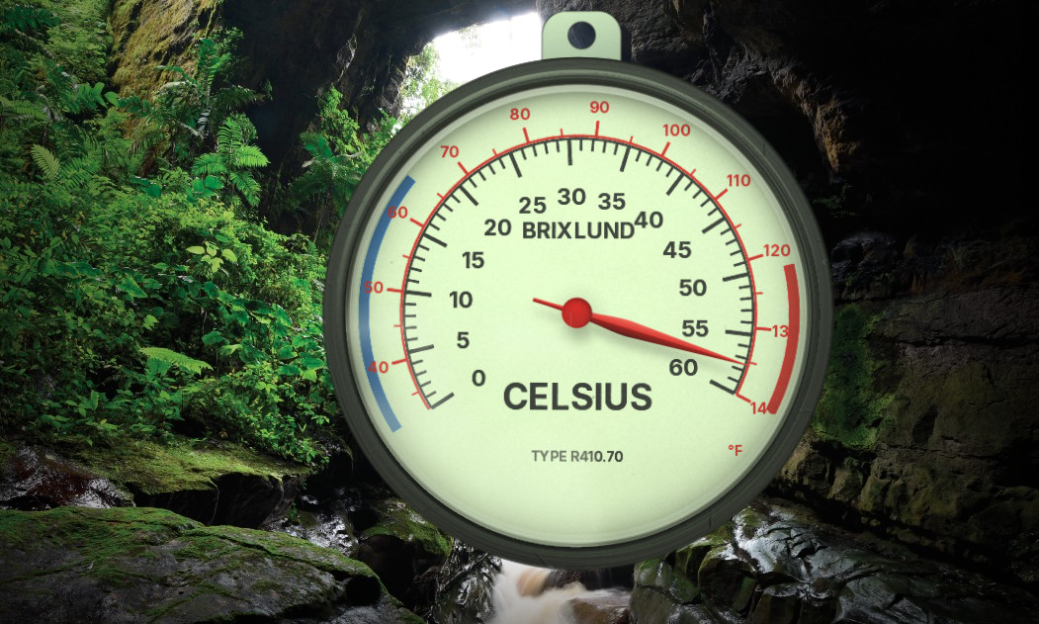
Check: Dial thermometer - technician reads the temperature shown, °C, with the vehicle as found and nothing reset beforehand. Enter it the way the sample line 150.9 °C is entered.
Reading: 57.5 °C
